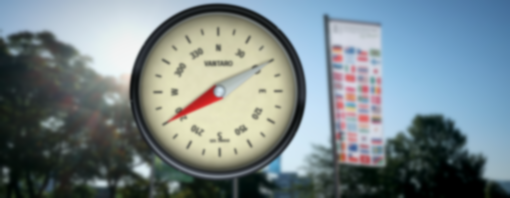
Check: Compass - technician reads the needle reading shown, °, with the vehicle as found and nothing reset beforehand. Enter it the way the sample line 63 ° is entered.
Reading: 240 °
